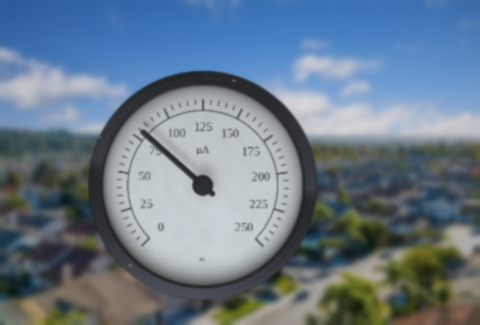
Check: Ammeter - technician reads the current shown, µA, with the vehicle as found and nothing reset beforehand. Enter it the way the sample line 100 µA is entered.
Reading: 80 µA
